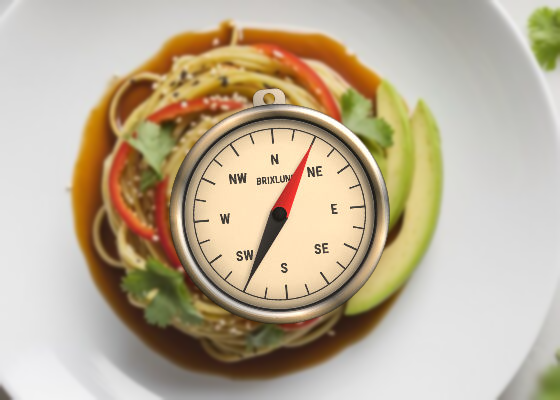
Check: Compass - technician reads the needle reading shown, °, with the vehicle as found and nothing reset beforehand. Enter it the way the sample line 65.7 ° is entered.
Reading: 30 °
